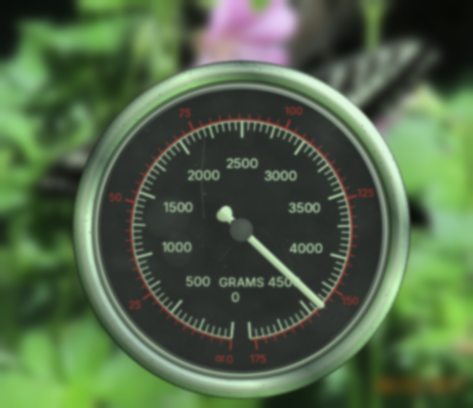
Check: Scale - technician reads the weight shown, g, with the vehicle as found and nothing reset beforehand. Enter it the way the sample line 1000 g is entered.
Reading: 4400 g
